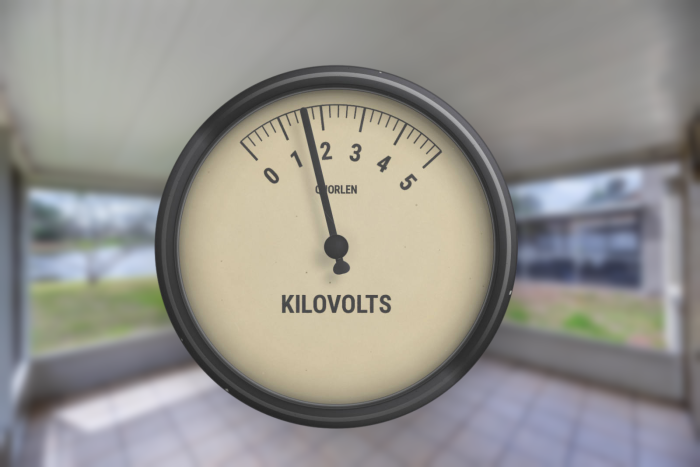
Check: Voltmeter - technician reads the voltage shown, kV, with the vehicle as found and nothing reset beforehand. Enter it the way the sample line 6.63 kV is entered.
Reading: 1.6 kV
